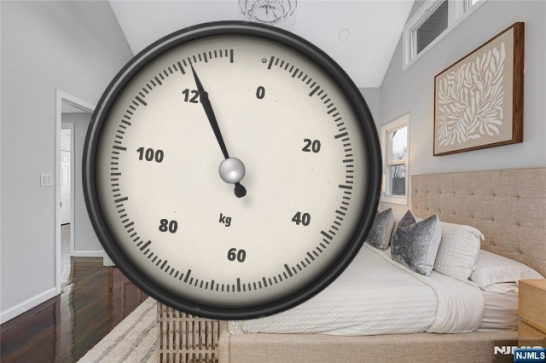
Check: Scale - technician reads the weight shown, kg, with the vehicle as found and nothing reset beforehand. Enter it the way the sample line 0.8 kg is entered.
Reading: 122 kg
